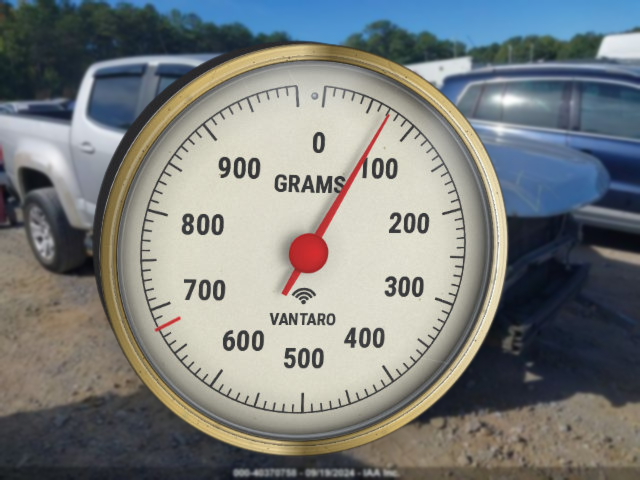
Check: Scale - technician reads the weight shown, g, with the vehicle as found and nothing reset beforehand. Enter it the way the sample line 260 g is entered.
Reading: 70 g
